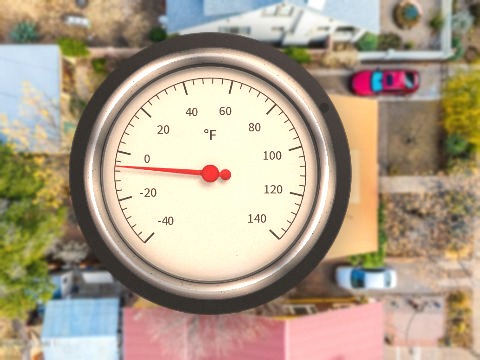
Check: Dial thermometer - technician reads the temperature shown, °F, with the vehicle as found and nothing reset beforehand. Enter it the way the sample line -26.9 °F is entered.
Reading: -6 °F
